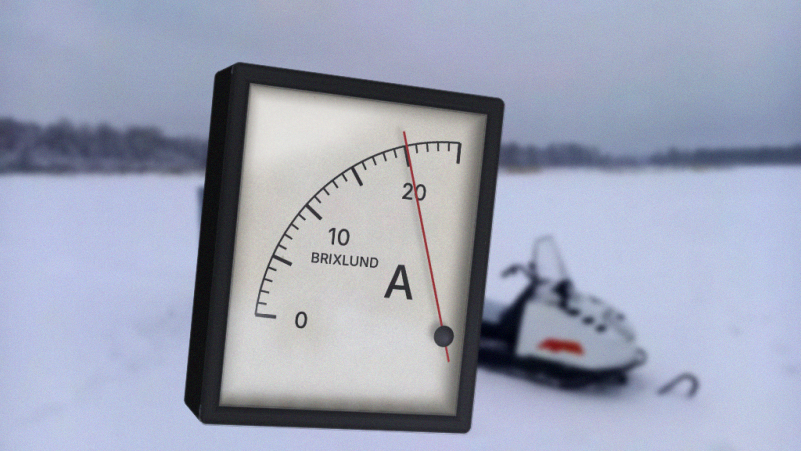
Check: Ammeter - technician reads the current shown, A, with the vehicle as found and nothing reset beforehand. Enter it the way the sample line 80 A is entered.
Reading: 20 A
